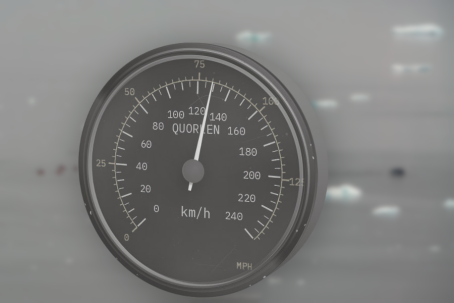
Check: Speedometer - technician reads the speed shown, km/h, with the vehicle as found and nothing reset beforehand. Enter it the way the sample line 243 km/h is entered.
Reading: 130 km/h
